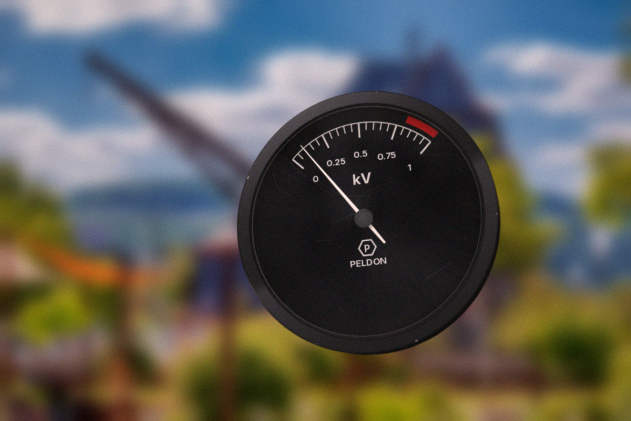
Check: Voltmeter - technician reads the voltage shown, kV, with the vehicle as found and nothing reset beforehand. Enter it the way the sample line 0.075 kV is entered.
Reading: 0.1 kV
